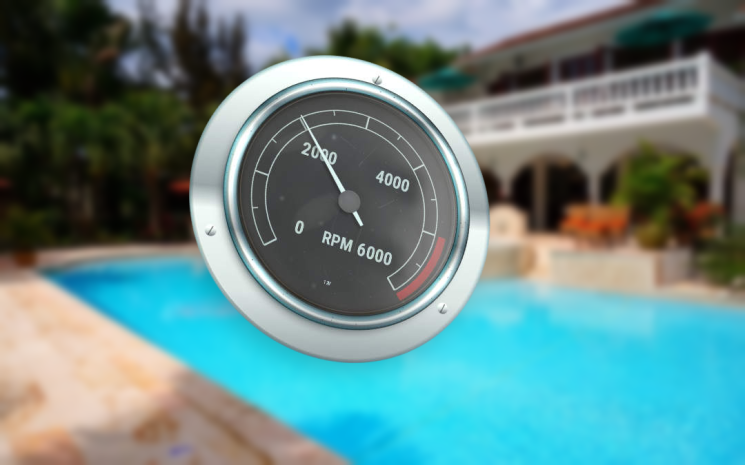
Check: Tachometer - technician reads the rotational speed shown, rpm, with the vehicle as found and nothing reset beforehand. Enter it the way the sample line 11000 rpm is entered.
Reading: 2000 rpm
